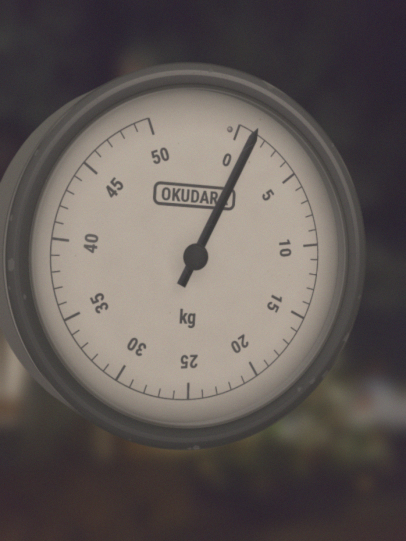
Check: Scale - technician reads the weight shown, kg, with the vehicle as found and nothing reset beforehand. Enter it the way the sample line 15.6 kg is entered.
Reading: 1 kg
